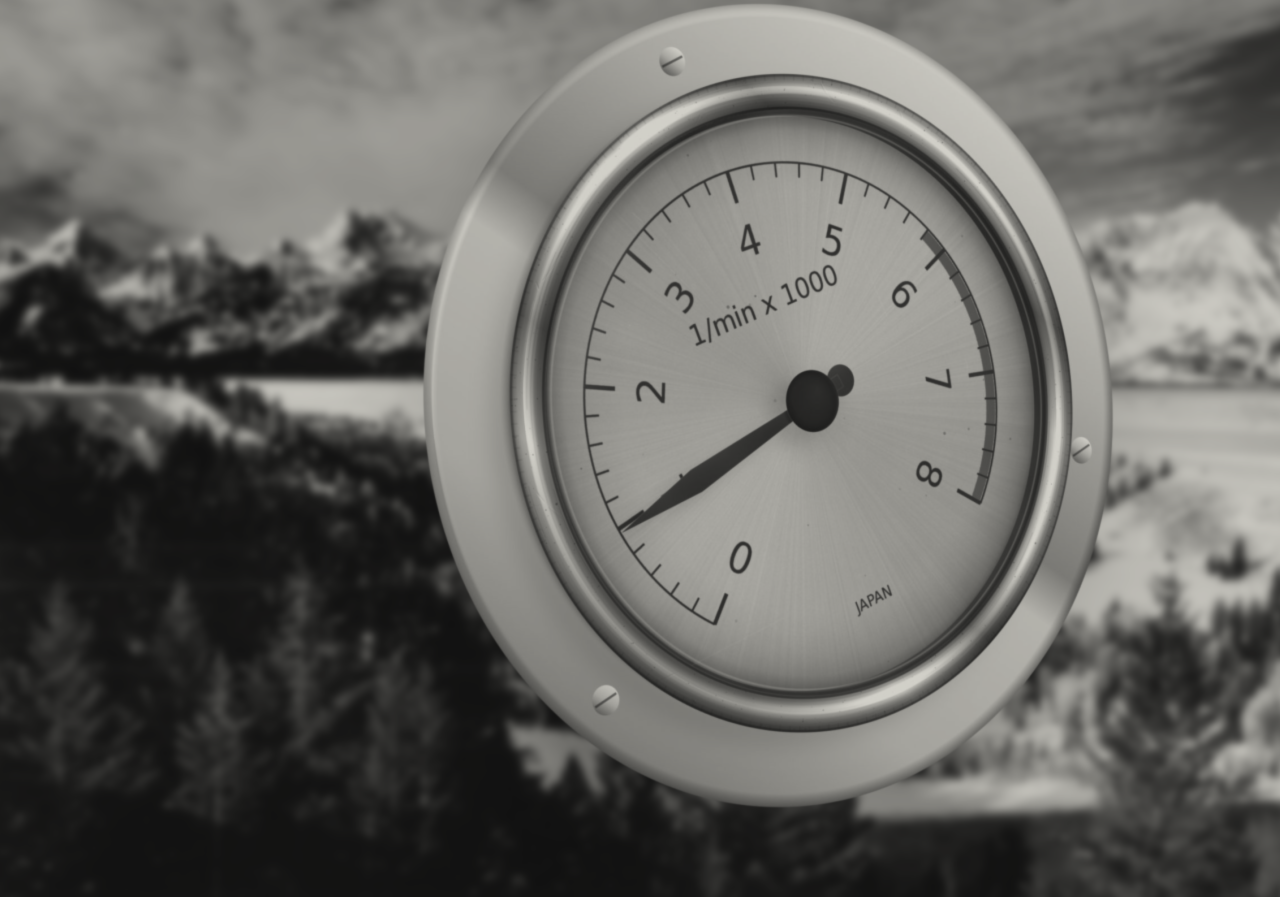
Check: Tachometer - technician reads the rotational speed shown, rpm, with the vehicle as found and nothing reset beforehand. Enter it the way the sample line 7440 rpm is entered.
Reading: 1000 rpm
